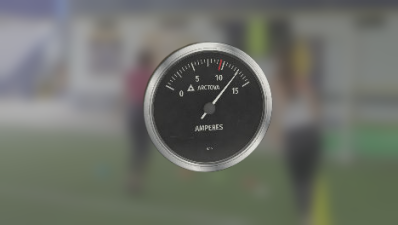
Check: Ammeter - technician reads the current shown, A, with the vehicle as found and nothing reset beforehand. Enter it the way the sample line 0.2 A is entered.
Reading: 12.5 A
